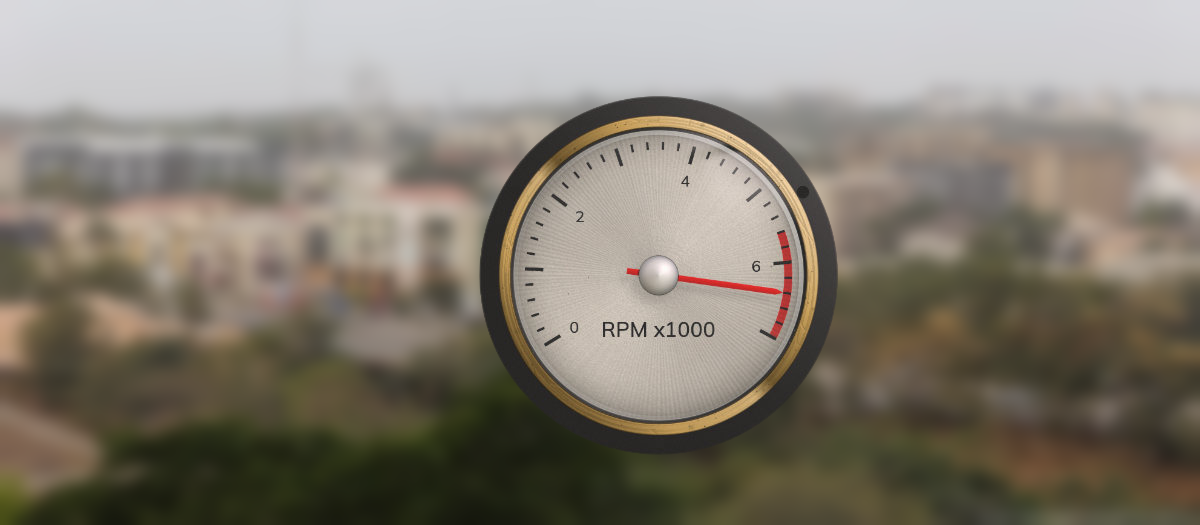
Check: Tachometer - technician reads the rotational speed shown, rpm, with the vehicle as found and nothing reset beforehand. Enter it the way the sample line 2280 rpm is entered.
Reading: 6400 rpm
